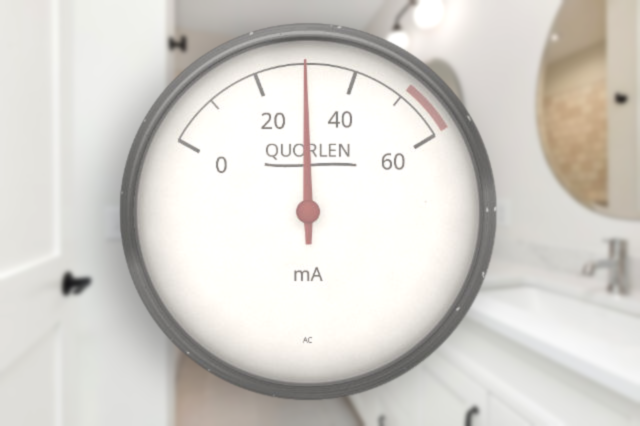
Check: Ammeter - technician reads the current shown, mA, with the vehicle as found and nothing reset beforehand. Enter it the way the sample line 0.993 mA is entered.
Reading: 30 mA
